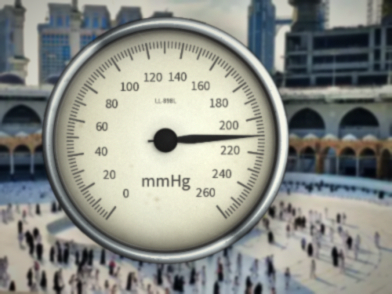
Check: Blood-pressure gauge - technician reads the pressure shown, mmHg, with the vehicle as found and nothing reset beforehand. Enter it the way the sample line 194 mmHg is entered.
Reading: 210 mmHg
